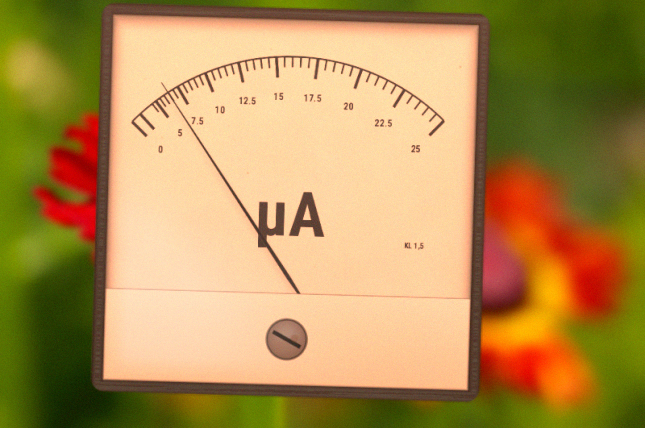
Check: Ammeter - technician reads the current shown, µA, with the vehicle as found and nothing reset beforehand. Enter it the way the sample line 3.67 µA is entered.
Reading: 6.5 µA
